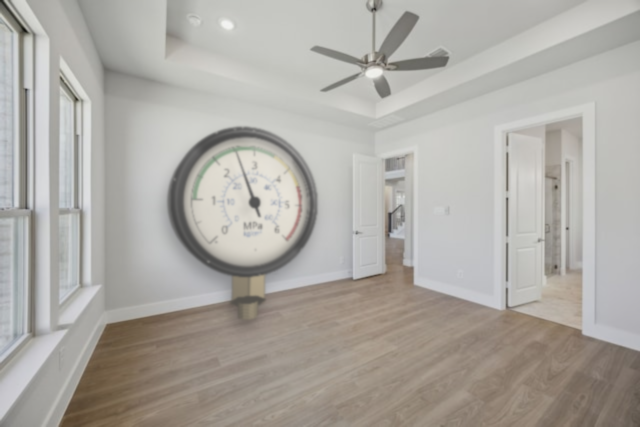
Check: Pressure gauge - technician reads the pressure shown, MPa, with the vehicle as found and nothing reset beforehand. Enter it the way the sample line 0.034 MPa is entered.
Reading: 2.5 MPa
